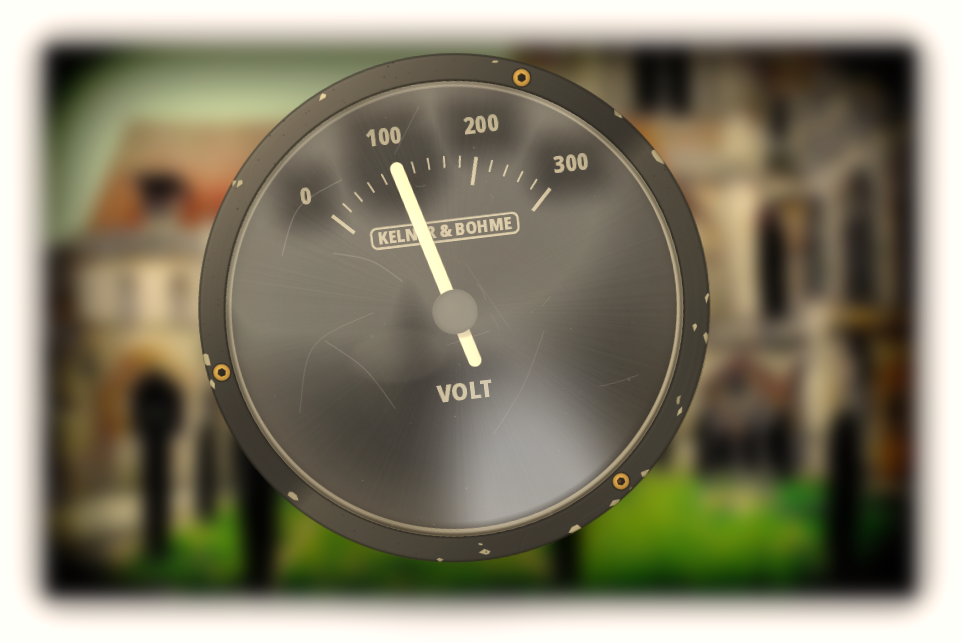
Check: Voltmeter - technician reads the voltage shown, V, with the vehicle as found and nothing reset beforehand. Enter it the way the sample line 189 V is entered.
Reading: 100 V
